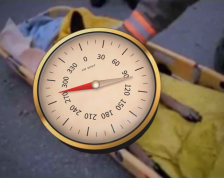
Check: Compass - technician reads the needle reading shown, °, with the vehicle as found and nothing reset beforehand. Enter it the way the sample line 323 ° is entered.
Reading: 280 °
